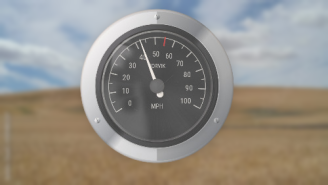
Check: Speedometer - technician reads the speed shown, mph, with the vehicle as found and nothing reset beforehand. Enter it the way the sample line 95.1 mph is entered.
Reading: 42.5 mph
